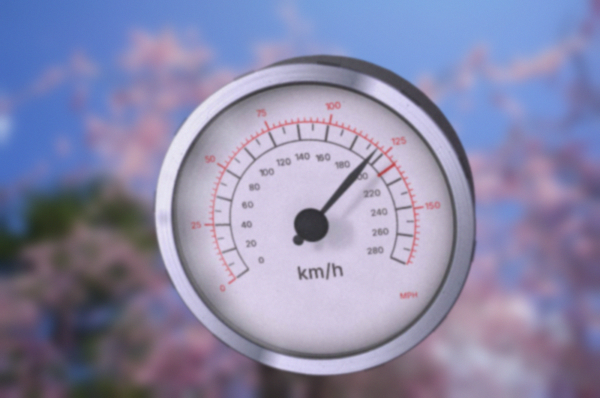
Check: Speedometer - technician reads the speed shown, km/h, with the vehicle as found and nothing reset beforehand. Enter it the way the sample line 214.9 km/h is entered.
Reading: 195 km/h
